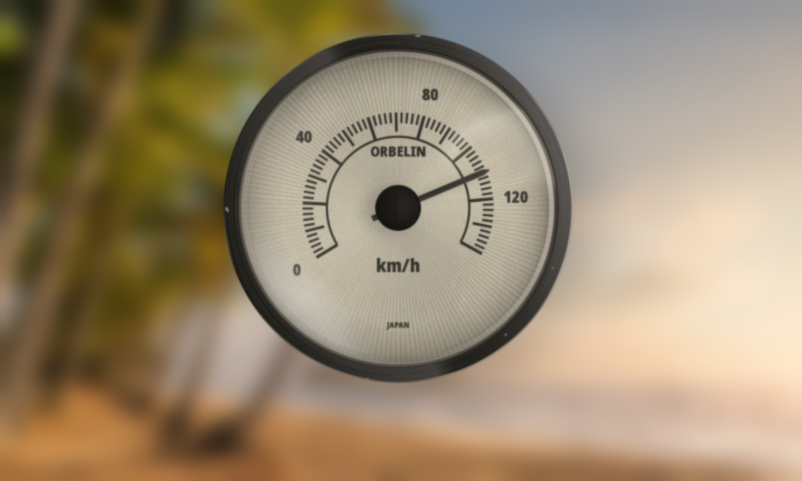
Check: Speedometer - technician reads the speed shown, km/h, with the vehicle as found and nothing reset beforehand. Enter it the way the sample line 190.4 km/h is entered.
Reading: 110 km/h
